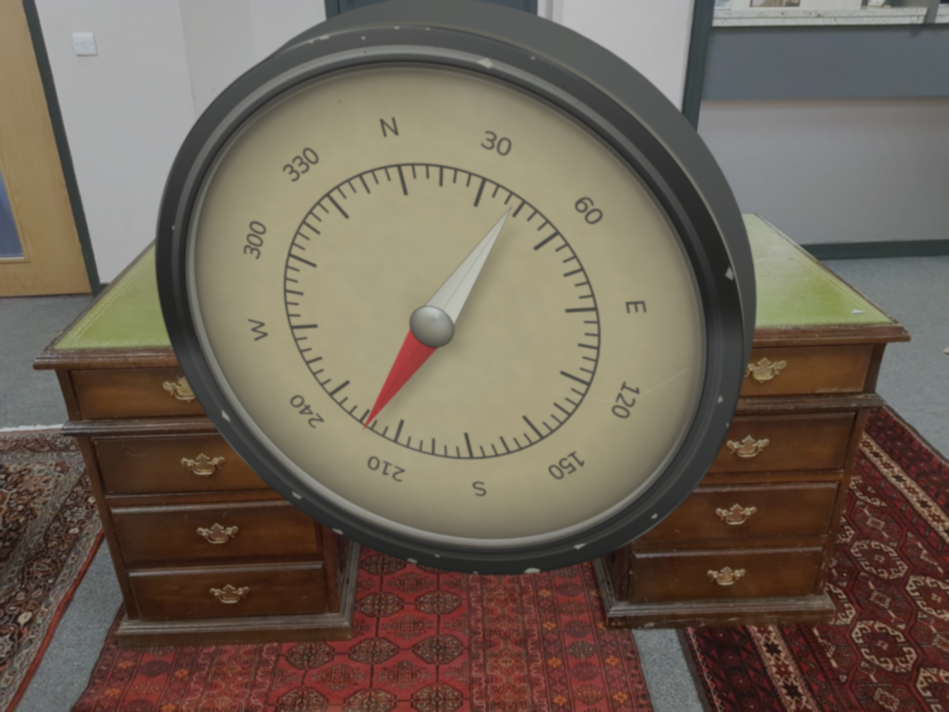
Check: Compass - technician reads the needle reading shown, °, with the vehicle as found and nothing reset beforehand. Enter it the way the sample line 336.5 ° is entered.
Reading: 222.5 °
